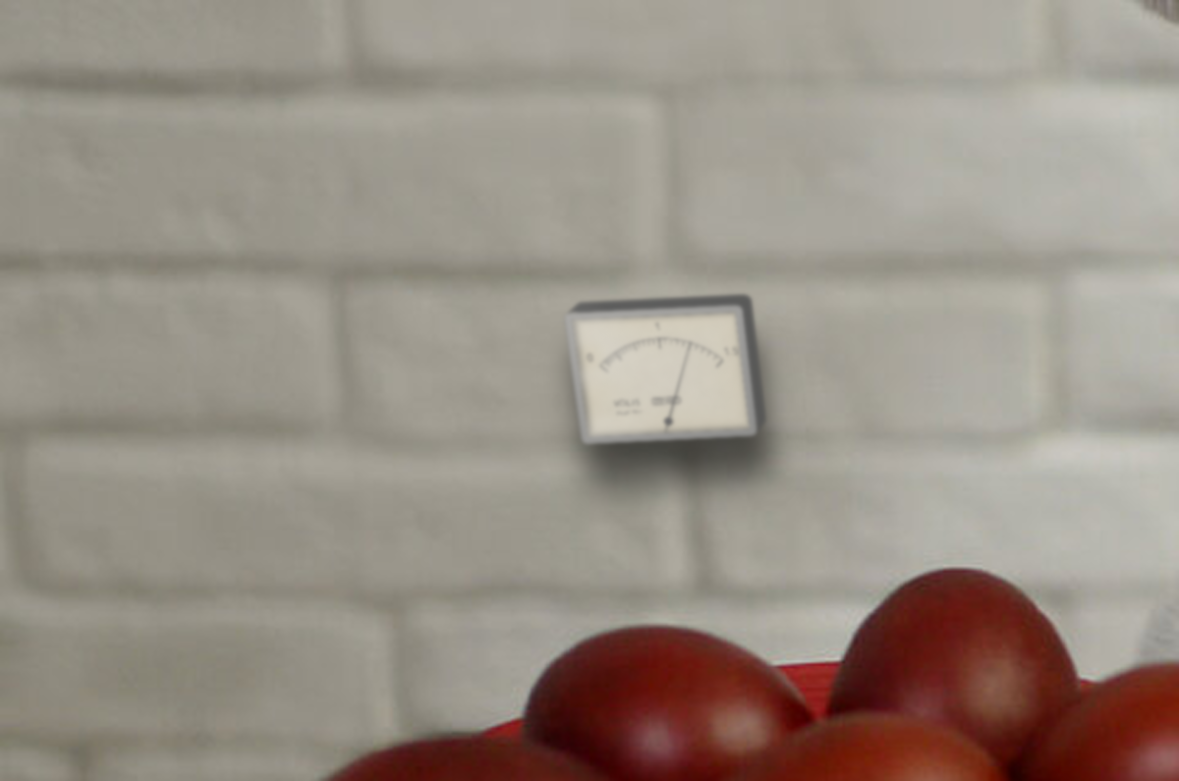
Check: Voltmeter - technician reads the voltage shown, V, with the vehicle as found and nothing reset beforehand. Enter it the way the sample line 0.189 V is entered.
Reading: 1.25 V
